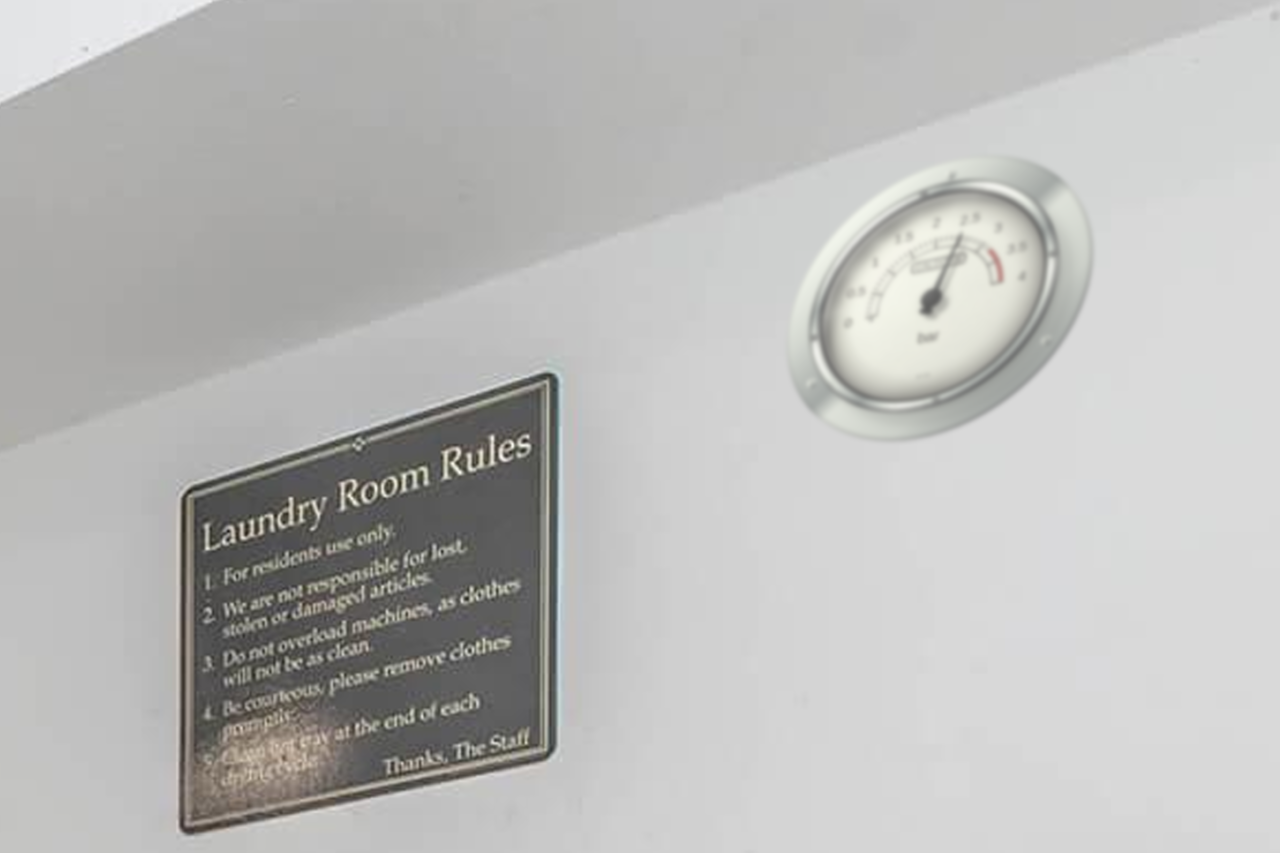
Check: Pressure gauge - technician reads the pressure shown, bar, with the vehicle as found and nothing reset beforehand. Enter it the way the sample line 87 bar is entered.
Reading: 2.5 bar
